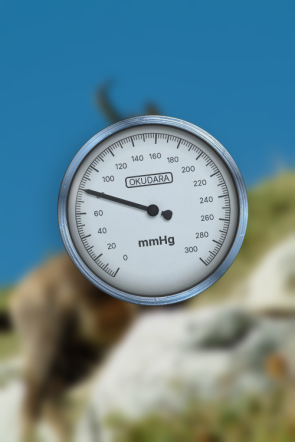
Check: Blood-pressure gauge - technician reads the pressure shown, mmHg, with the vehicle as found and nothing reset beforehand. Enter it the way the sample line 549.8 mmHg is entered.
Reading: 80 mmHg
